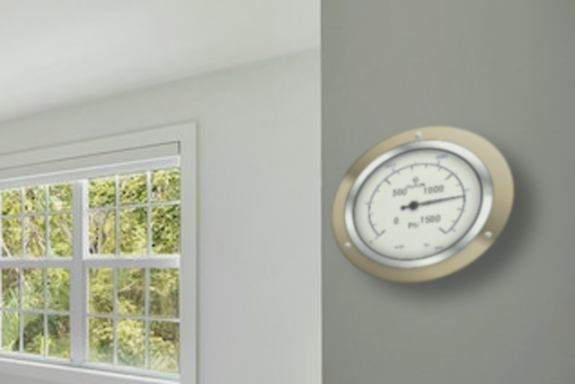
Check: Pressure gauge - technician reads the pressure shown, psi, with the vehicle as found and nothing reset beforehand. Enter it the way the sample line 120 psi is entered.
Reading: 1200 psi
